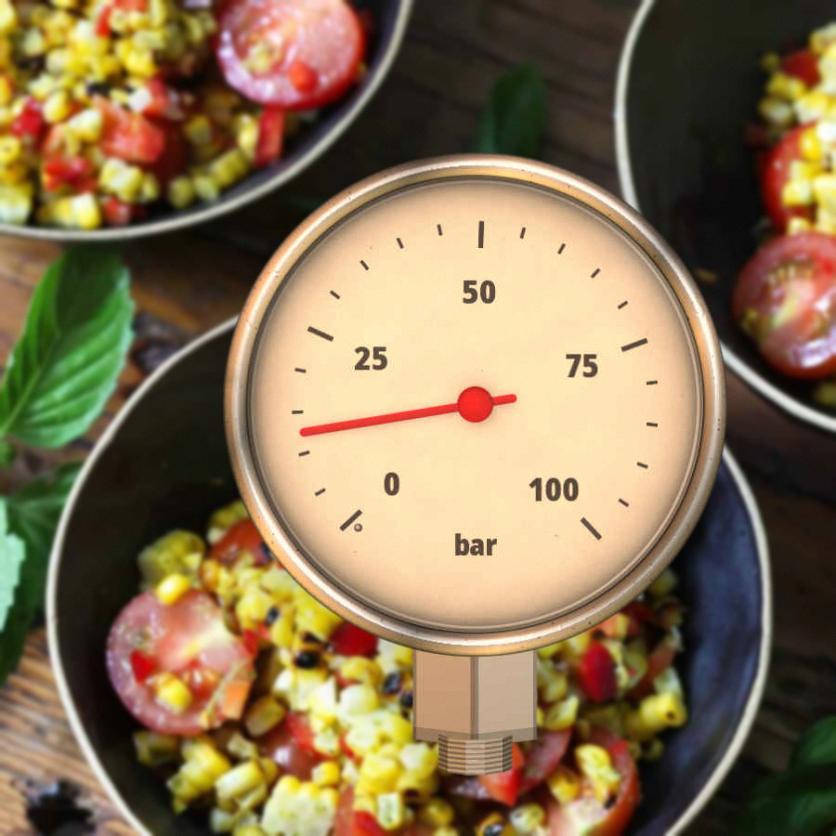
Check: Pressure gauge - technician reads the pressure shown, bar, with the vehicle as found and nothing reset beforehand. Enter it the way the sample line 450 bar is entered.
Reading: 12.5 bar
